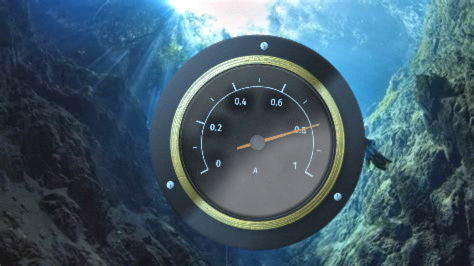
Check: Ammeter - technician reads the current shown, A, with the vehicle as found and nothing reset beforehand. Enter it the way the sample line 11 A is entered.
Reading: 0.8 A
